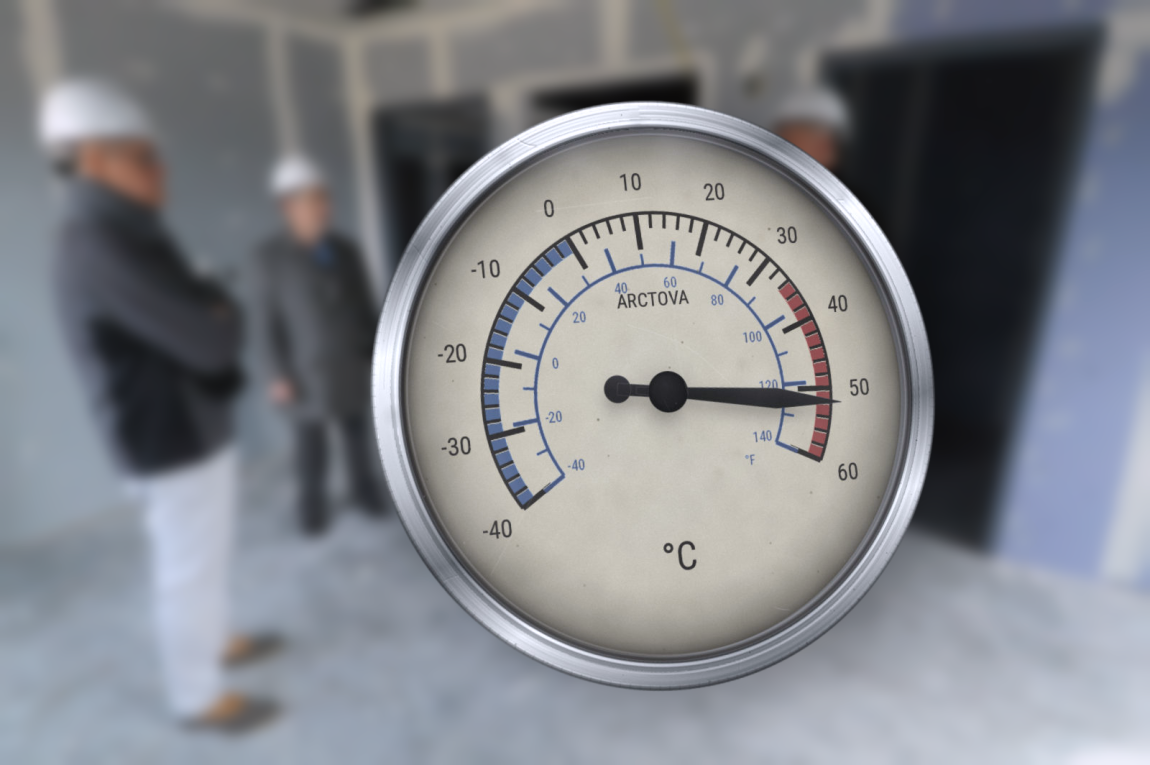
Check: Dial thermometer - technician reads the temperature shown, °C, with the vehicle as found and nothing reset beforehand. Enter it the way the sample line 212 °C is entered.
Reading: 52 °C
